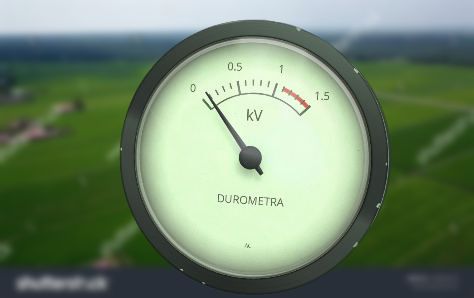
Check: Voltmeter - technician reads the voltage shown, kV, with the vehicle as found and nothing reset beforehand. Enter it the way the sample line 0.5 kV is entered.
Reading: 0.1 kV
